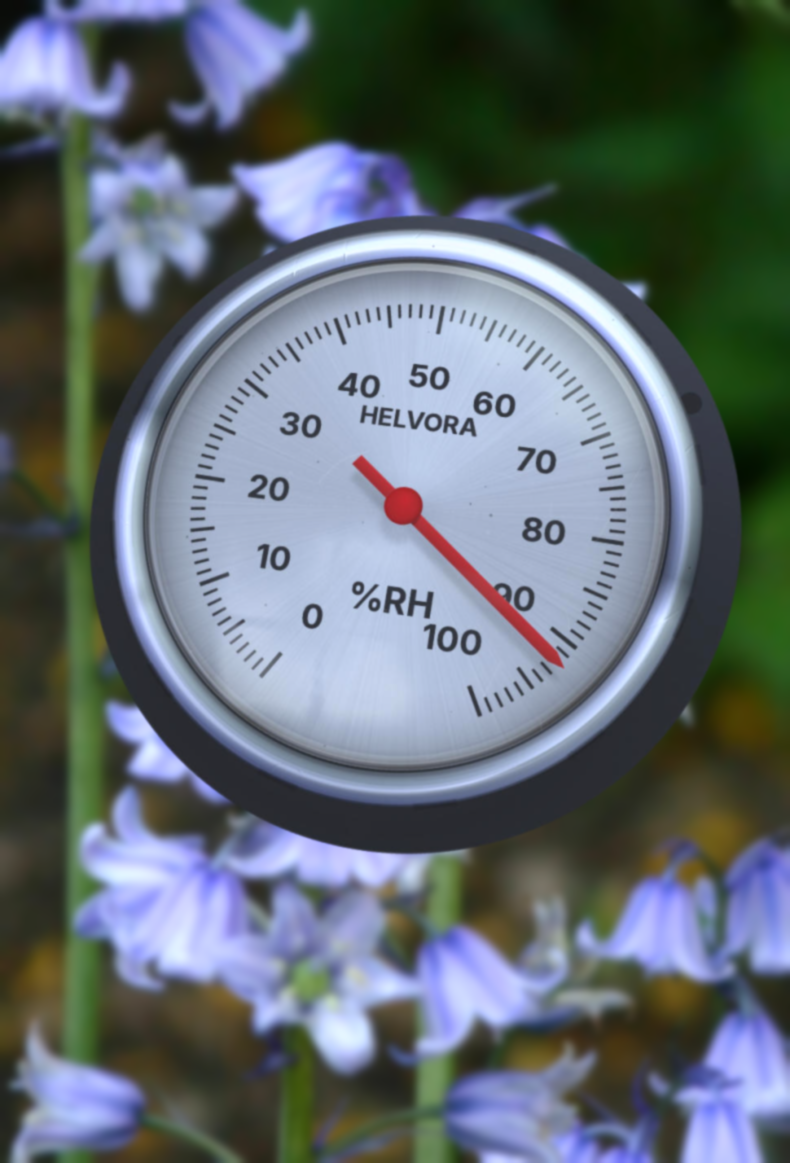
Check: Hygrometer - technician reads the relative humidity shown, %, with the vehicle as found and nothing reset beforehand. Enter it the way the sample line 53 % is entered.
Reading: 92 %
